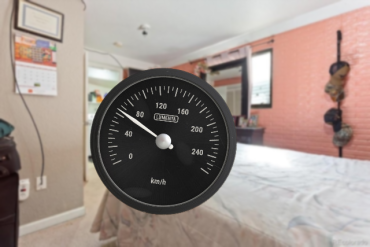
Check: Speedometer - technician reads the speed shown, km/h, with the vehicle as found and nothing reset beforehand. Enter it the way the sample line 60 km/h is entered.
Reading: 65 km/h
